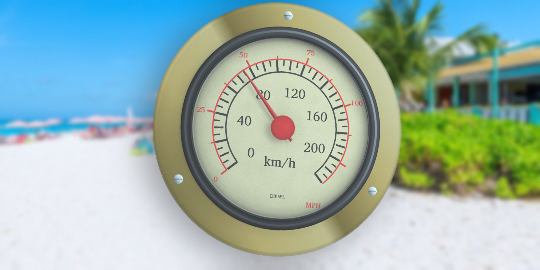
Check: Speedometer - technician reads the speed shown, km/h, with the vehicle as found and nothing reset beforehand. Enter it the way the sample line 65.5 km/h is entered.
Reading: 75 km/h
